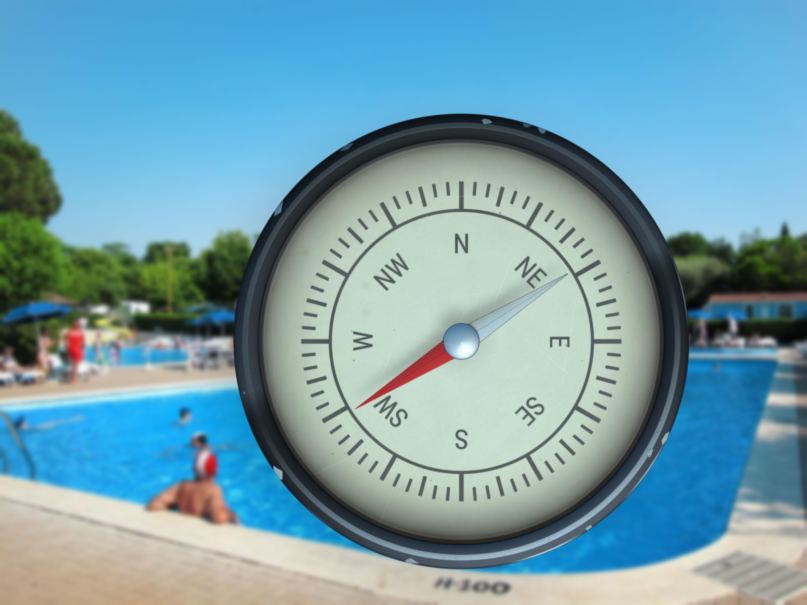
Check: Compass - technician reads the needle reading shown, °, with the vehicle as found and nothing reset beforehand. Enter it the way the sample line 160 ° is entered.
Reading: 237.5 °
